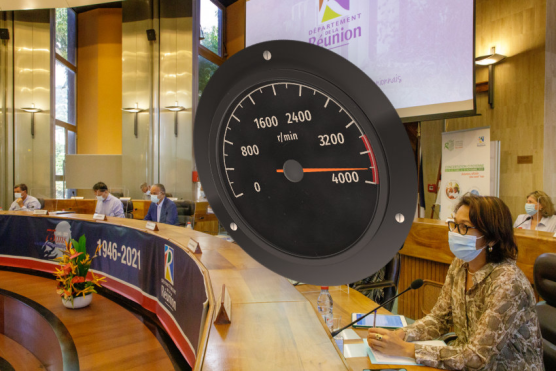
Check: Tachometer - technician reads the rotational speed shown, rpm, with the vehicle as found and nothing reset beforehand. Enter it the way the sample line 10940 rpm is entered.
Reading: 3800 rpm
